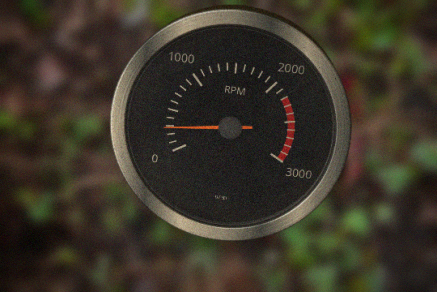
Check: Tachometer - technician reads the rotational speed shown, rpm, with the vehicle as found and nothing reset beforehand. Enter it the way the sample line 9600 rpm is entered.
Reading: 300 rpm
